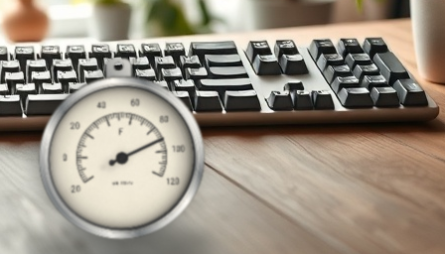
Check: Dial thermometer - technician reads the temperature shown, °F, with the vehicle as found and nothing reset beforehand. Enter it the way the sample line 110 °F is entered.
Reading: 90 °F
